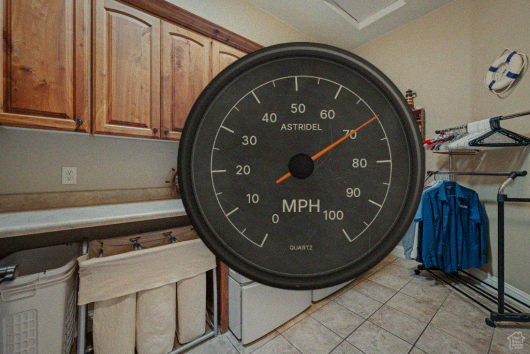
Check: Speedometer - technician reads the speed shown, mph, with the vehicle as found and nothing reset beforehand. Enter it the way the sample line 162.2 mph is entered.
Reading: 70 mph
